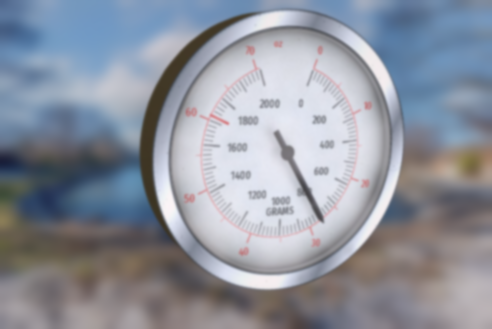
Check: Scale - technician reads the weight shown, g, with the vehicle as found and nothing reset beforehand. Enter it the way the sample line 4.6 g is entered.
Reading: 800 g
